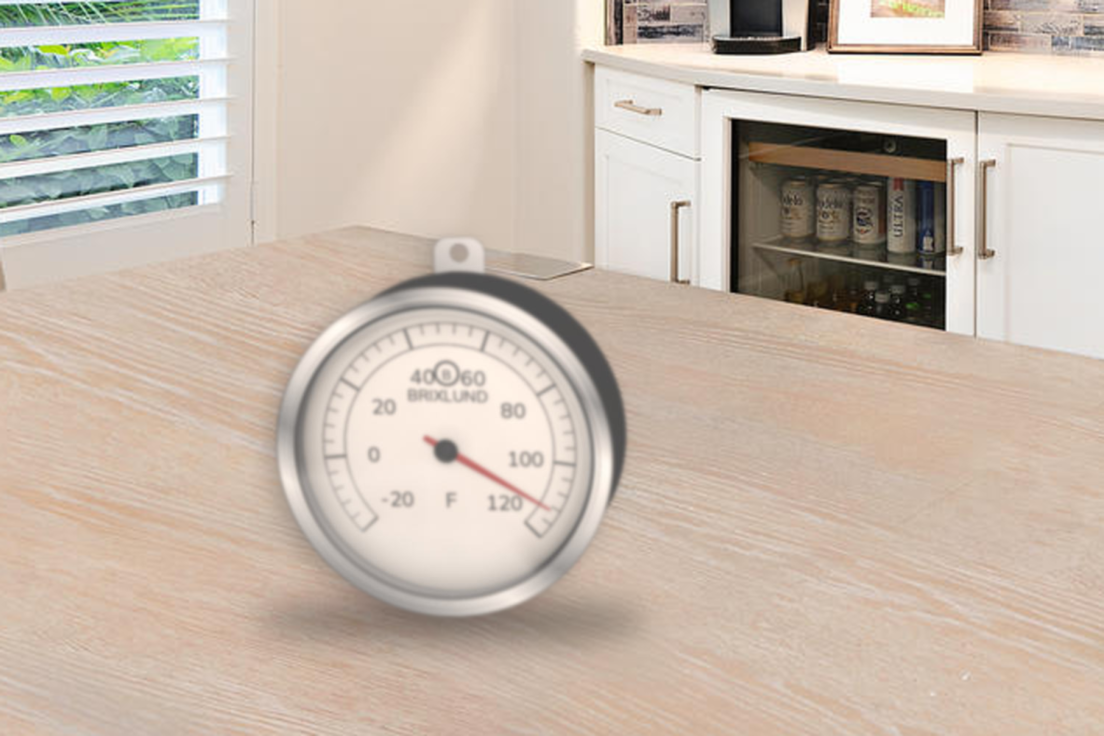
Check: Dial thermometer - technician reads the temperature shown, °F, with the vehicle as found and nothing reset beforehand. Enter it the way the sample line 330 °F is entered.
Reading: 112 °F
